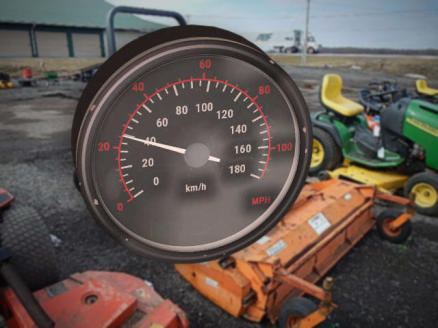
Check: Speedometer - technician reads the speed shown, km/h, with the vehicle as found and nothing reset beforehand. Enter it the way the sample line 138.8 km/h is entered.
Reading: 40 km/h
